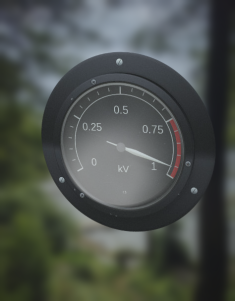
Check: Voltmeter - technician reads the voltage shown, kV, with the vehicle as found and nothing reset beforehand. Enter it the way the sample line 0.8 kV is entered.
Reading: 0.95 kV
